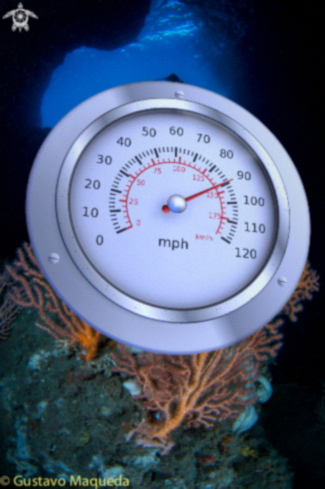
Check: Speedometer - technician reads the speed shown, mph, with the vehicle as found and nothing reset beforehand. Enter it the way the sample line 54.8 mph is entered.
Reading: 90 mph
